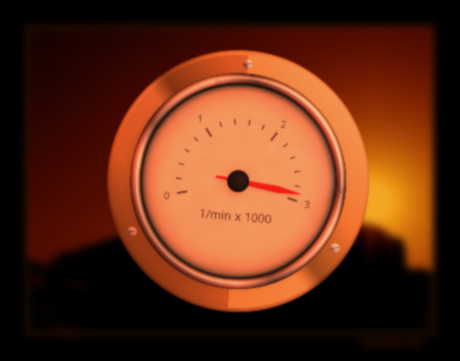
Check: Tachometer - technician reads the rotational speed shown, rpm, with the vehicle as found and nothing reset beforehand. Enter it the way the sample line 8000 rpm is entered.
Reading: 2900 rpm
